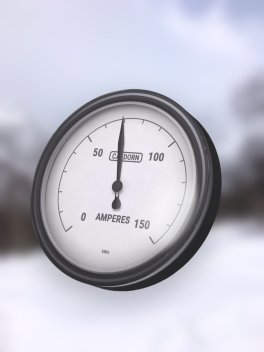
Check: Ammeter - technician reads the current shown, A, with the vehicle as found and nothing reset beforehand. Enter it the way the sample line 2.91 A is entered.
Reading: 70 A
